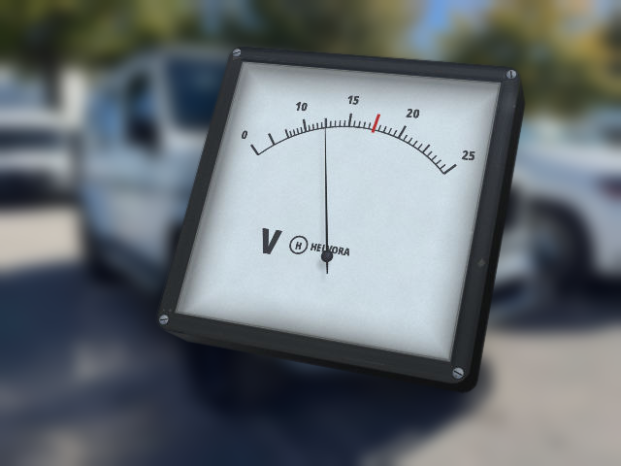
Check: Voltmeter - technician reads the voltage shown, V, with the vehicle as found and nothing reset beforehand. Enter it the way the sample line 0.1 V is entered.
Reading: 12.5 V
